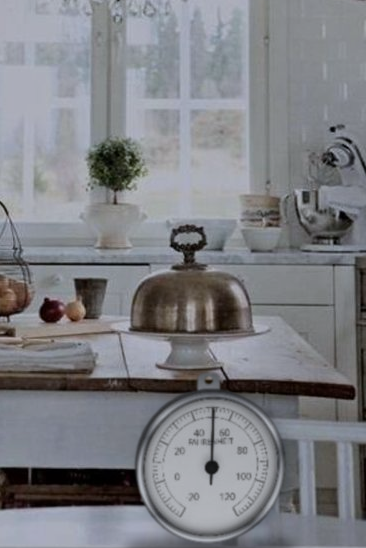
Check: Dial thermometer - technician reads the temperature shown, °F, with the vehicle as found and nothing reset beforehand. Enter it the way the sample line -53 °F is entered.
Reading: 50 °F
